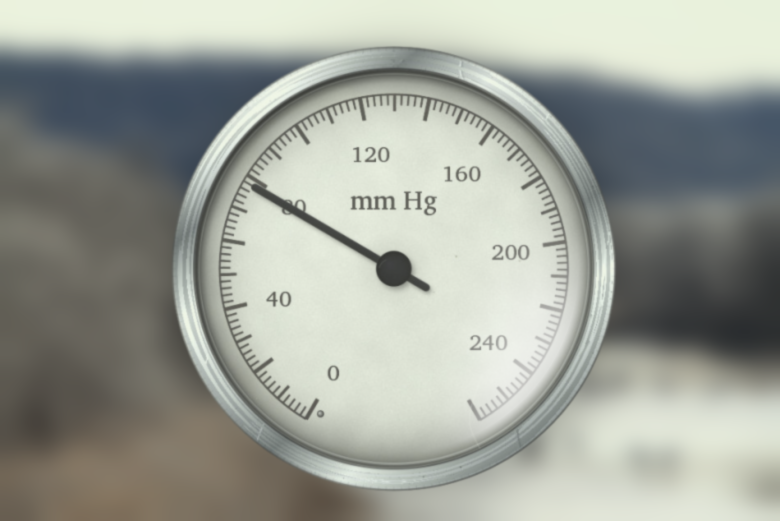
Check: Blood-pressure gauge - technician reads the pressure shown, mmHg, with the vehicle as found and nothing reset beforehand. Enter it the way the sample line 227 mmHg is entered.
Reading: 78 mmHg
